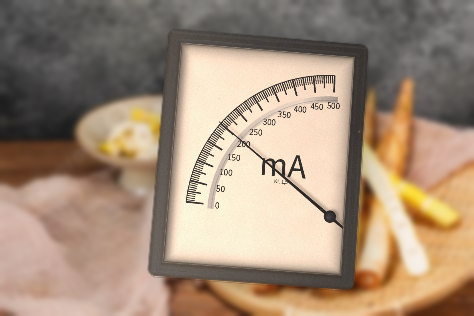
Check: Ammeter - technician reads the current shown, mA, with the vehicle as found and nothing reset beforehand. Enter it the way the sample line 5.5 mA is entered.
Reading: 200 mA
